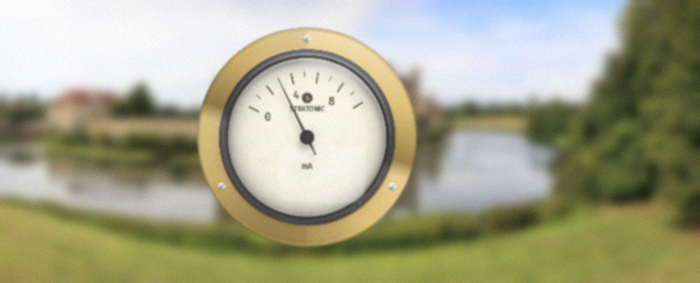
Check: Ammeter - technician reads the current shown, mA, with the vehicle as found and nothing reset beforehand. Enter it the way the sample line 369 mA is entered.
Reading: 3 mA
